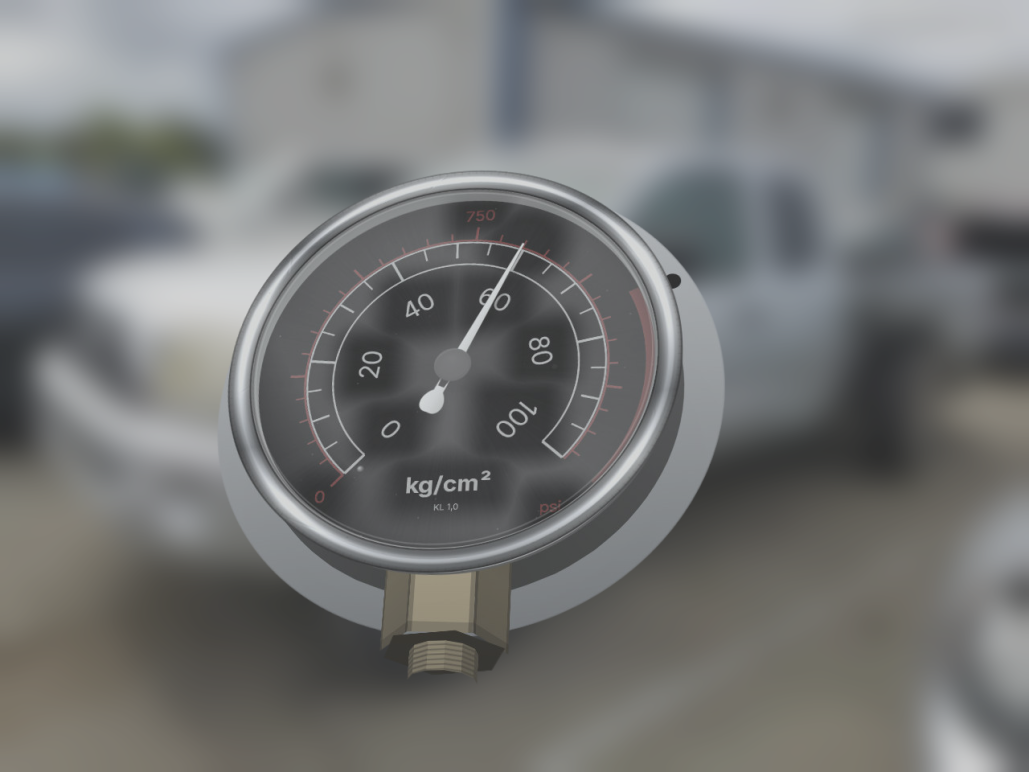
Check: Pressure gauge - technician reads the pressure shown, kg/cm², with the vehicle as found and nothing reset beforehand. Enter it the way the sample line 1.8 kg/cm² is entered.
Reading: 60 kg/cm²
